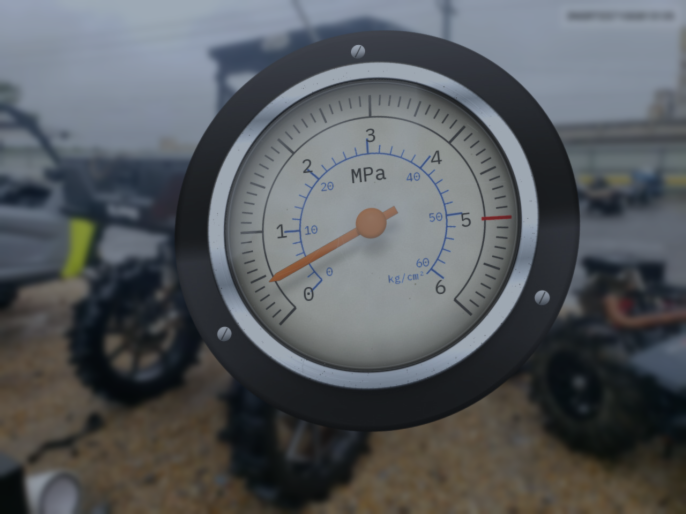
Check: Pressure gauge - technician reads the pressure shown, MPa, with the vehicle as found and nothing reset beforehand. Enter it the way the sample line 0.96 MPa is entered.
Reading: 0.4 MPa
